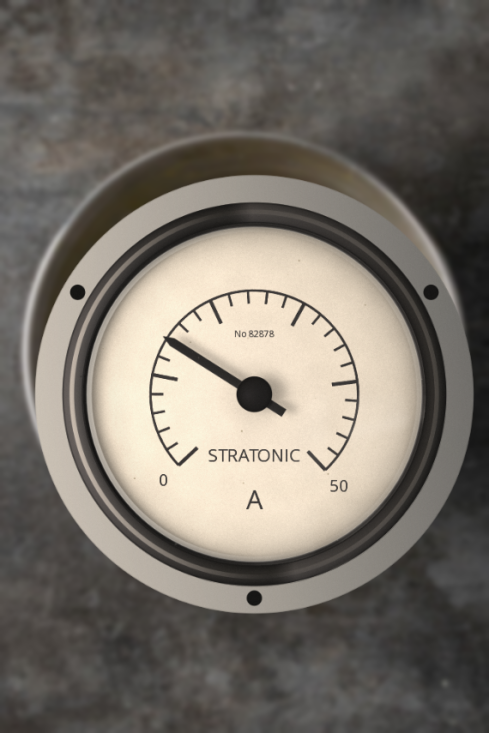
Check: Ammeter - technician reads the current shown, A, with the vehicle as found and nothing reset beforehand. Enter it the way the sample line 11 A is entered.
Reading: 14 A
